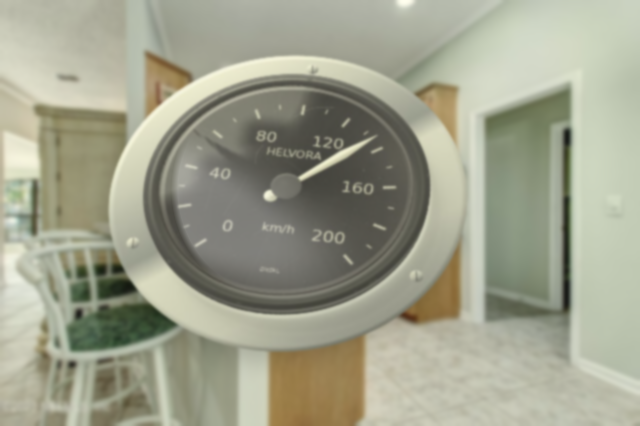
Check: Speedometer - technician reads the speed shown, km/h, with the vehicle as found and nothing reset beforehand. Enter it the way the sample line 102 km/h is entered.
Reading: 135 km/h
